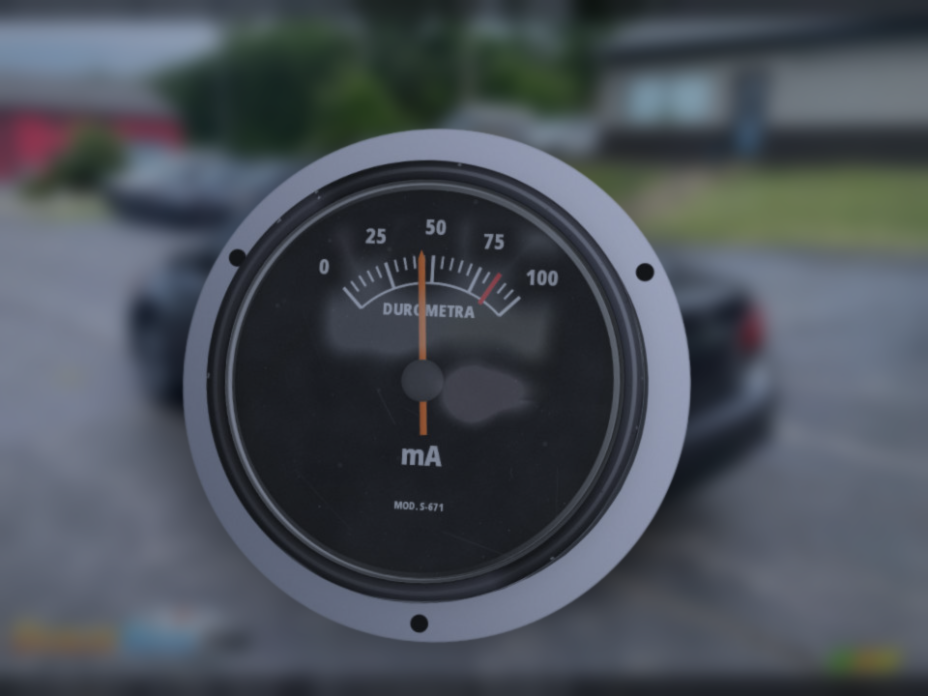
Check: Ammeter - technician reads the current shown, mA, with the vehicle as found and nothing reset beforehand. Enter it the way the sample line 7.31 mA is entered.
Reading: 45 mA
